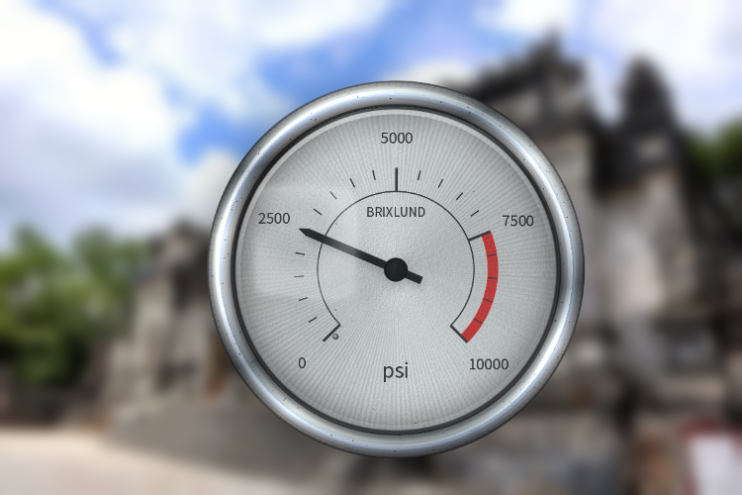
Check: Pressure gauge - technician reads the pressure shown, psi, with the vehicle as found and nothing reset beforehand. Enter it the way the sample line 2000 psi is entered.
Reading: 2500 psi
